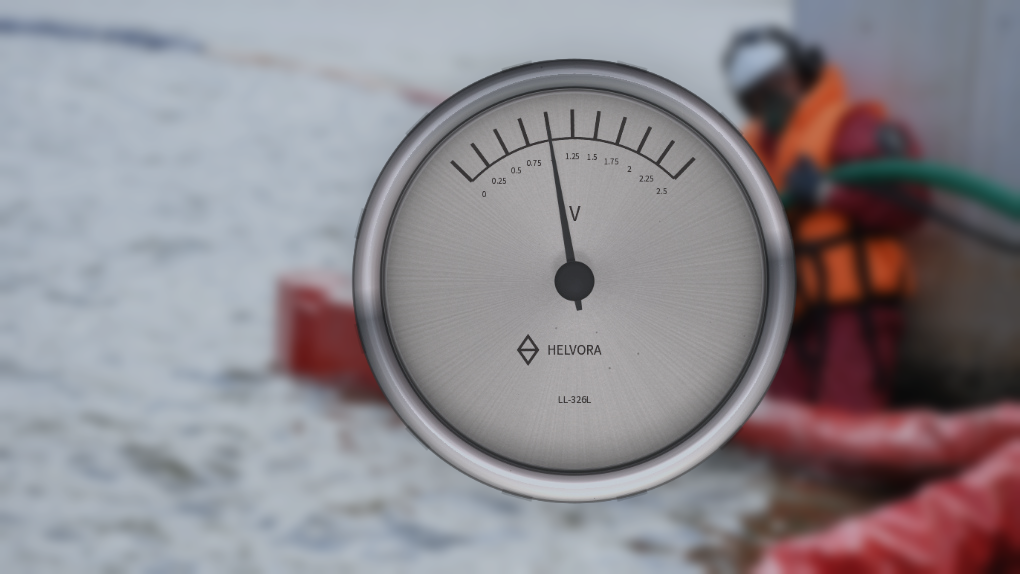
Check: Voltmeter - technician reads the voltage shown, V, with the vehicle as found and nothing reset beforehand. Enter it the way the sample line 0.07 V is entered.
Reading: 1 V
